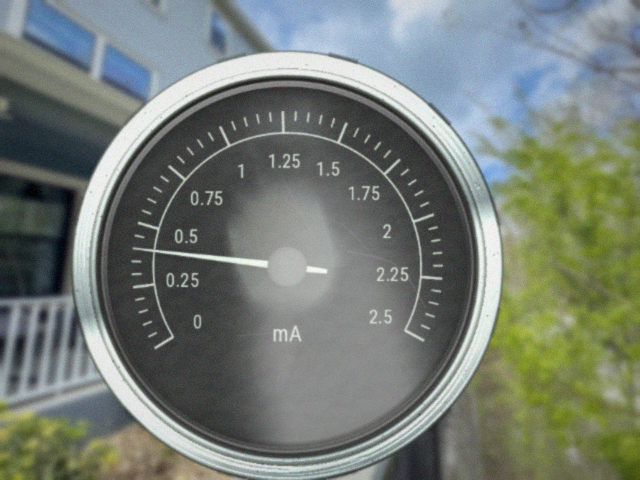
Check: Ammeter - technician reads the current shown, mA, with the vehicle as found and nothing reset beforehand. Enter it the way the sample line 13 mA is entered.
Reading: 0.4 mA
